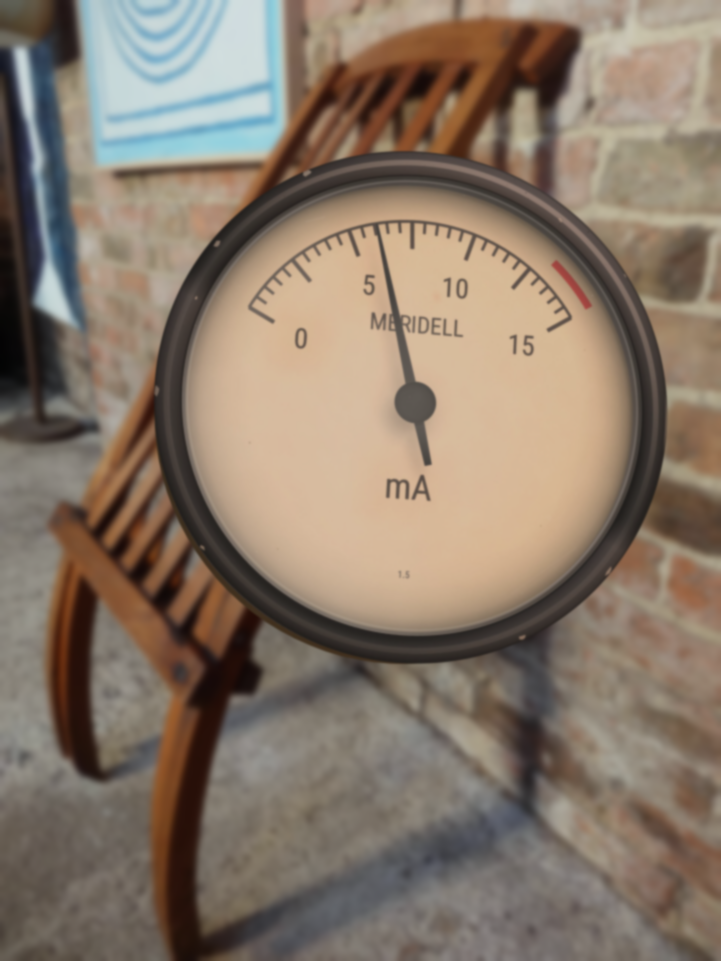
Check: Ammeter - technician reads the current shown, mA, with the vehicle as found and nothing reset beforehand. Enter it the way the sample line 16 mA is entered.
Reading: 6 mA
